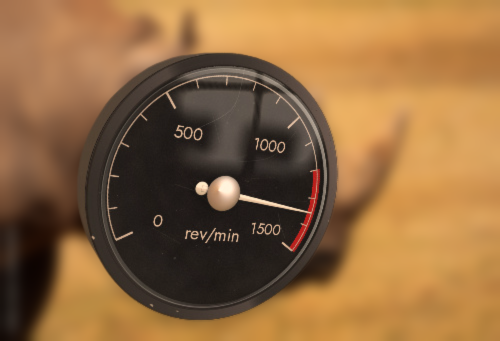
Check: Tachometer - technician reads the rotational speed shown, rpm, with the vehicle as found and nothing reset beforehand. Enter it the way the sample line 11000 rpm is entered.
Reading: 1350 rpm
